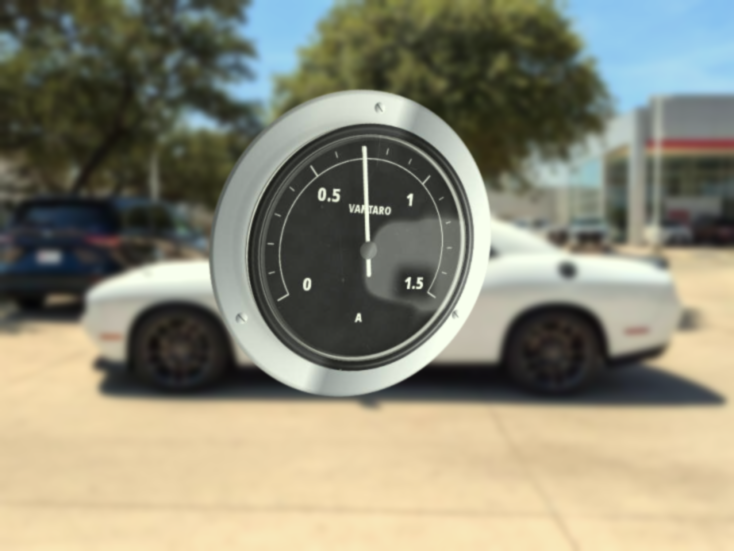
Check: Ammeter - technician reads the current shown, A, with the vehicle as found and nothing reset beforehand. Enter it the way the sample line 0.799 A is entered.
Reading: 0.7 A
